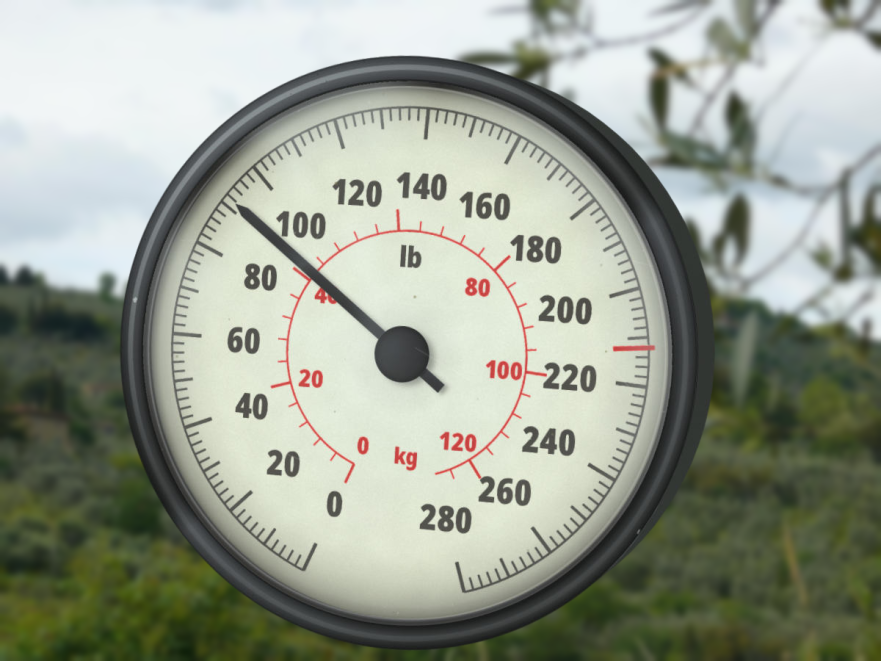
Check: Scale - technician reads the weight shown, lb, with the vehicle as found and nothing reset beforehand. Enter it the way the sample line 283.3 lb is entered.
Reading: 92 lb
